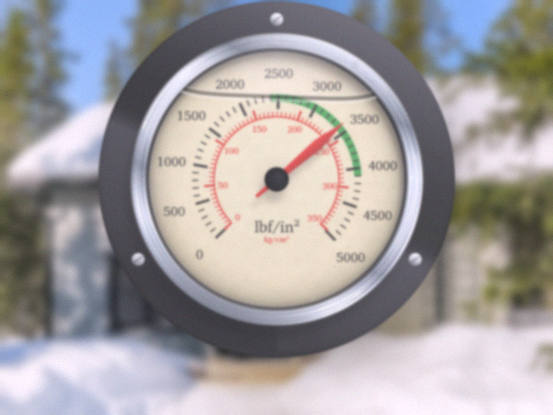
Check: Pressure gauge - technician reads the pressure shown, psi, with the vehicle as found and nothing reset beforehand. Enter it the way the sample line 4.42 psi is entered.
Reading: 3400 psi
